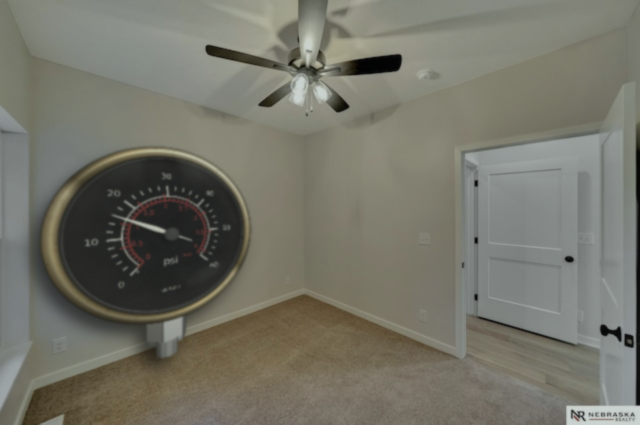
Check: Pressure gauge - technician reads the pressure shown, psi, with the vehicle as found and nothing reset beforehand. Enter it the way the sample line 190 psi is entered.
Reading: 16 psi
